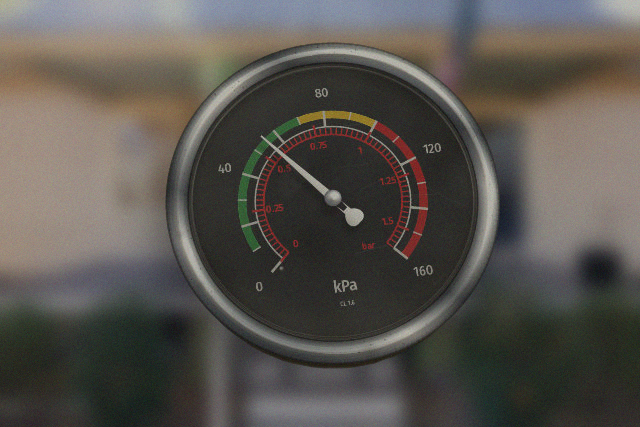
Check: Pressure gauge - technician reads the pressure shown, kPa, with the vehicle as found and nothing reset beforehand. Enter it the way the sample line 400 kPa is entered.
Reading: 55 kPa
